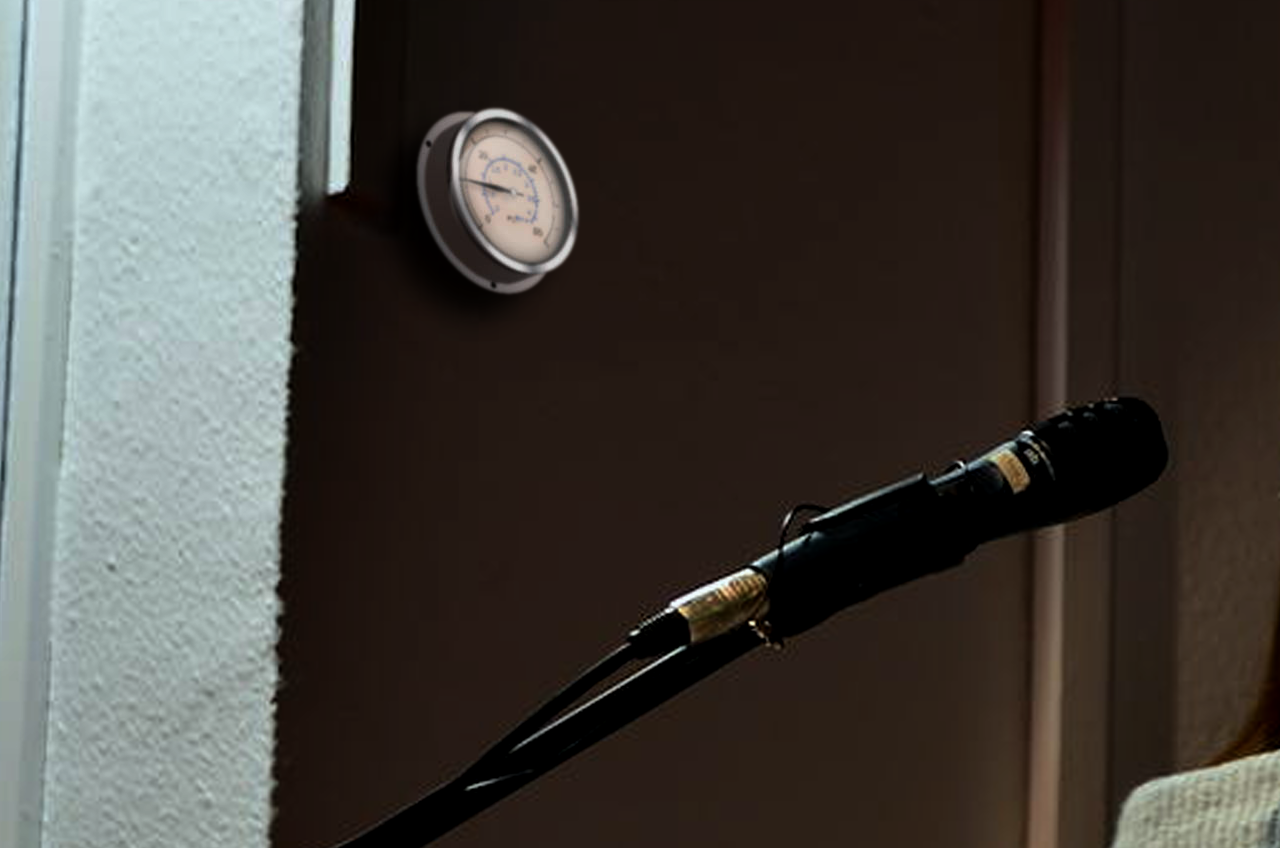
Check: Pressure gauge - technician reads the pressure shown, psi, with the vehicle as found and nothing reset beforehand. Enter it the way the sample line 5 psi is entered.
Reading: 10 psi
